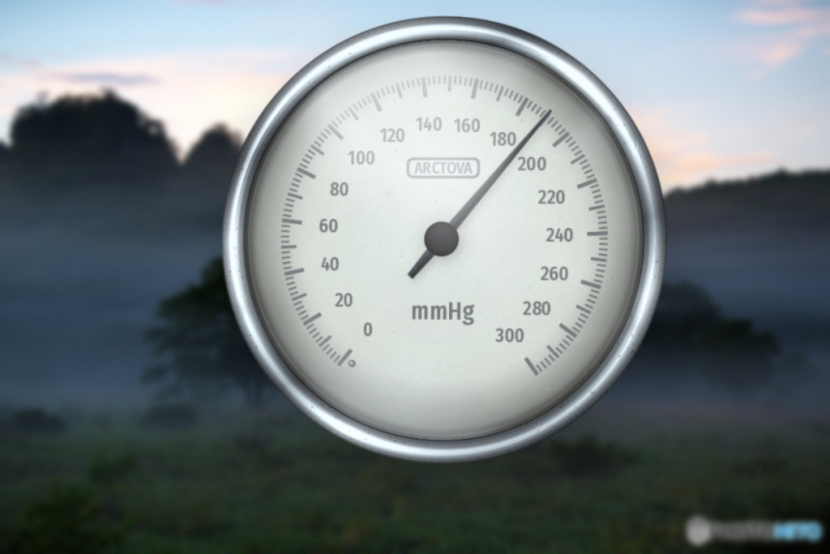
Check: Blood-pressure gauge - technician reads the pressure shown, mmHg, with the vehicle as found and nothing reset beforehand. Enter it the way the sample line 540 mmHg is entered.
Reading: 190 mmHg
